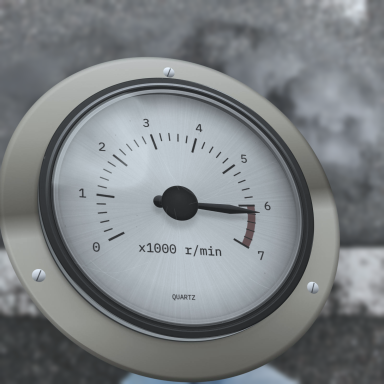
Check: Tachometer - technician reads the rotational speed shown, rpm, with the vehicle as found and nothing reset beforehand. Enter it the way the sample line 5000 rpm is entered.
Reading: 6200 rpm
